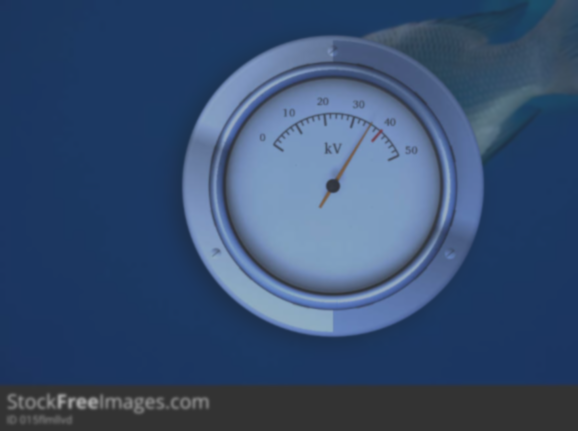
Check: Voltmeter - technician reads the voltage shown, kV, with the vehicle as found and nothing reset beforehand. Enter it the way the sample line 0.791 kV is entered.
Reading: 36 kV
